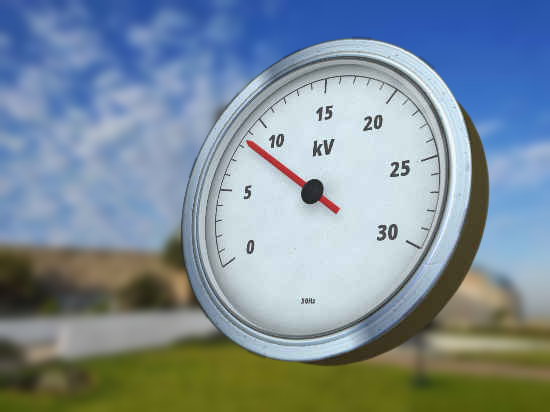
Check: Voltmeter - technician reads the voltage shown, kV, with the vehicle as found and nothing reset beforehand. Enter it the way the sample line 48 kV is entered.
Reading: 8.5 kV
